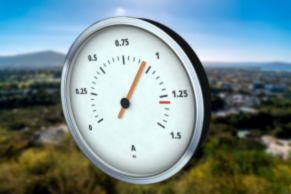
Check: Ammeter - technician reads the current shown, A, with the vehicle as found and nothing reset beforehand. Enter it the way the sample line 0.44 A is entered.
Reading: 0.95 A
